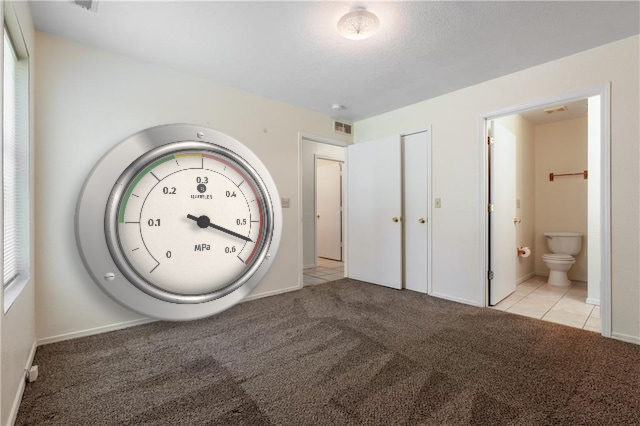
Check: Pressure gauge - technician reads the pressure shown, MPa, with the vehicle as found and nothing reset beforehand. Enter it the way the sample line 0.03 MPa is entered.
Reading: 0.55 MPa
